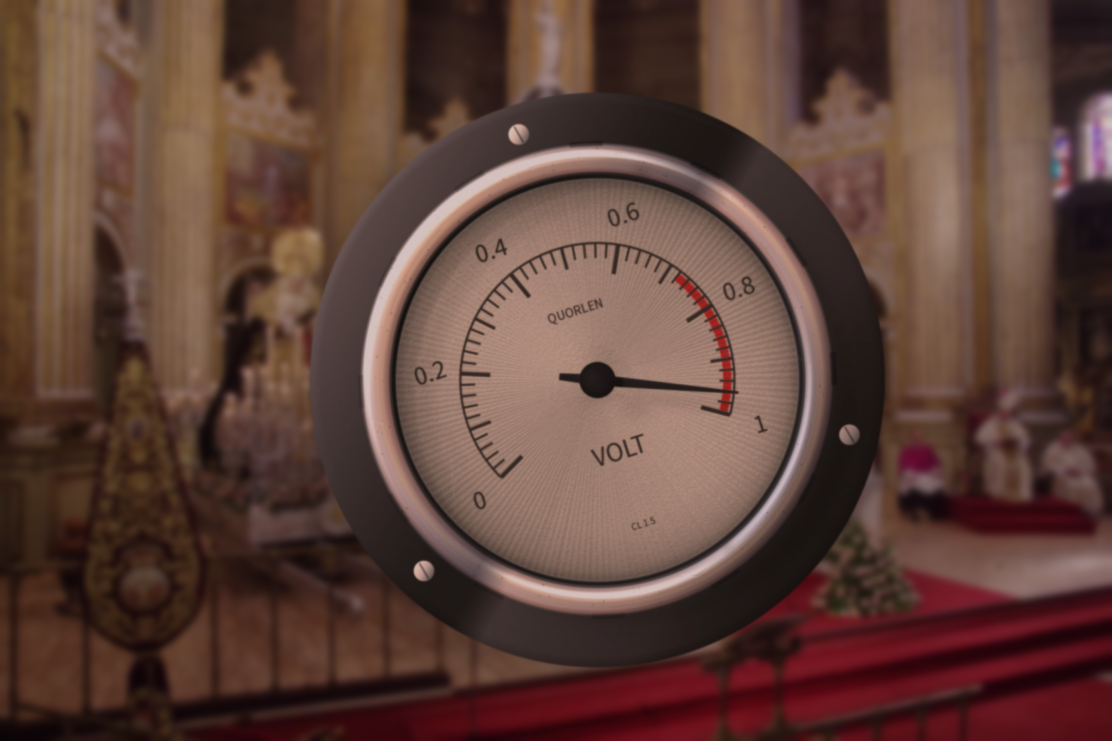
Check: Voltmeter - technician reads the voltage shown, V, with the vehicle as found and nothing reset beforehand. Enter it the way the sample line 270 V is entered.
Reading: 0.96 V
